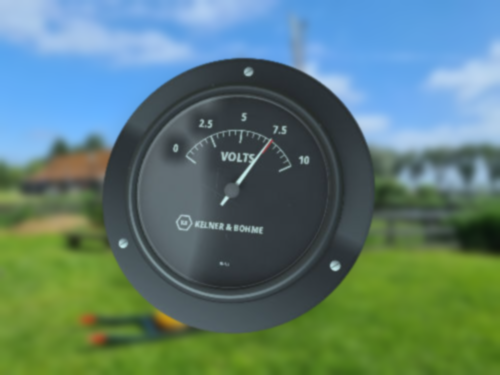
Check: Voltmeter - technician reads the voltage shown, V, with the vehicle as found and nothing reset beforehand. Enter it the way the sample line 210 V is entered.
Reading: 7.5 V
